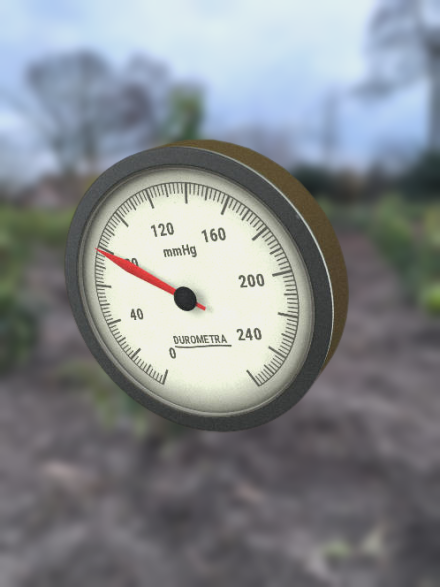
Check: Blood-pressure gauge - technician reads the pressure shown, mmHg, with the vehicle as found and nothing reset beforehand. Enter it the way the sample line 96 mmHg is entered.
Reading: 80 mmHg
